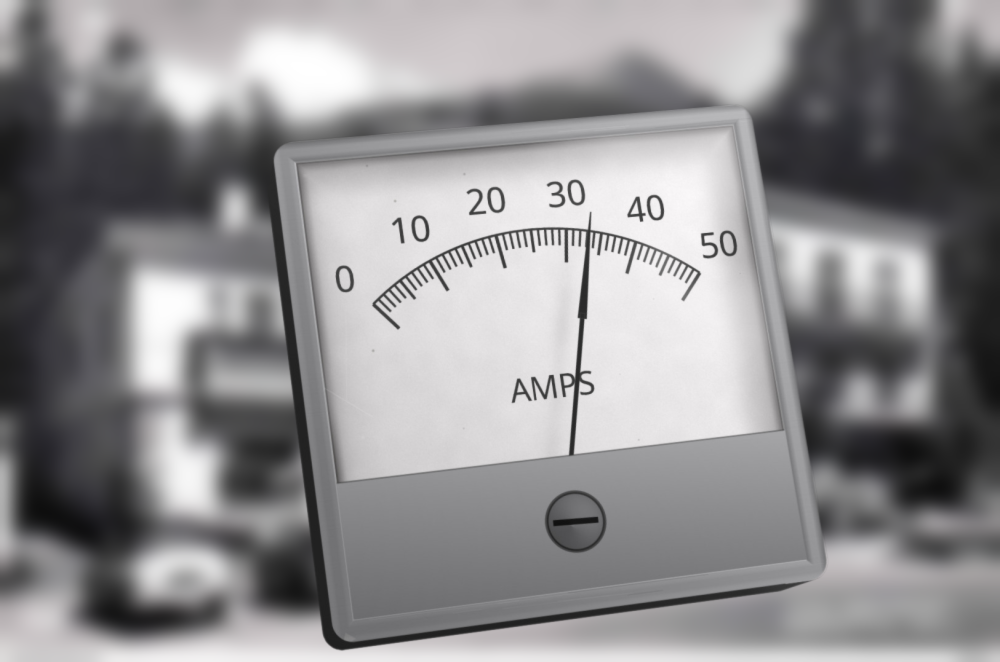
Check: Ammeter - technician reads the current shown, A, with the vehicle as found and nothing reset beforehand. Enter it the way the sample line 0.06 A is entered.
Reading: 33 A
